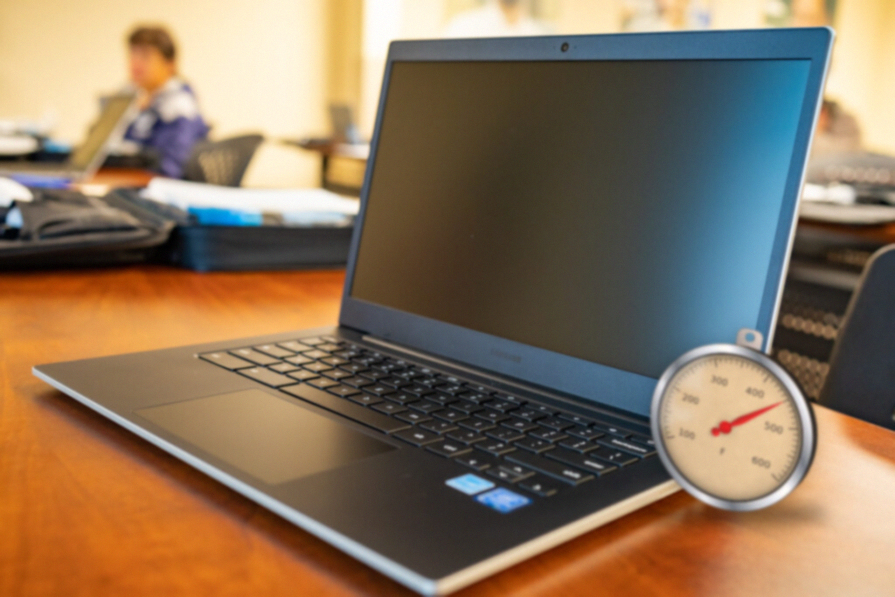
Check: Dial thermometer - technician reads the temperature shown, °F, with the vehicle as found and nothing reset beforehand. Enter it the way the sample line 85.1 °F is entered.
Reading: 450 °F
